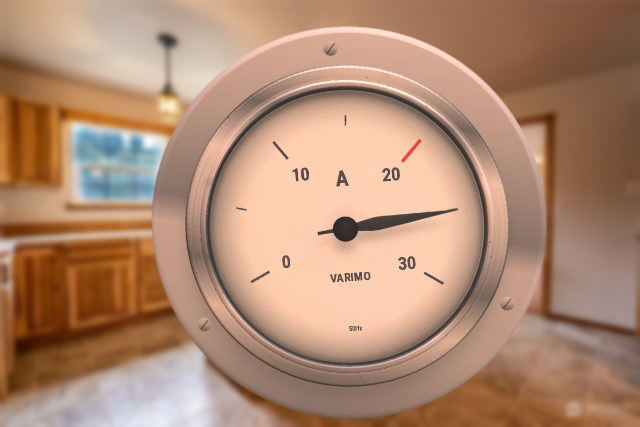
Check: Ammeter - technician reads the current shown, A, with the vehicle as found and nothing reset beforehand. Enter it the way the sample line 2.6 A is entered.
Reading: 25 A
